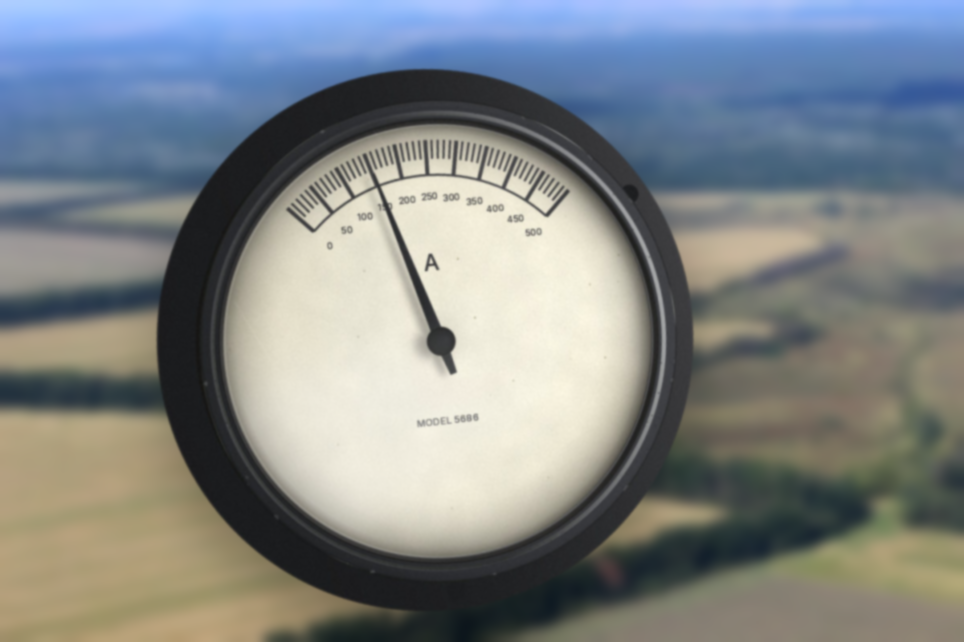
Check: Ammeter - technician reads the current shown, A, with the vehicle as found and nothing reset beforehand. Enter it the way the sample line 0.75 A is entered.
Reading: 150 A
